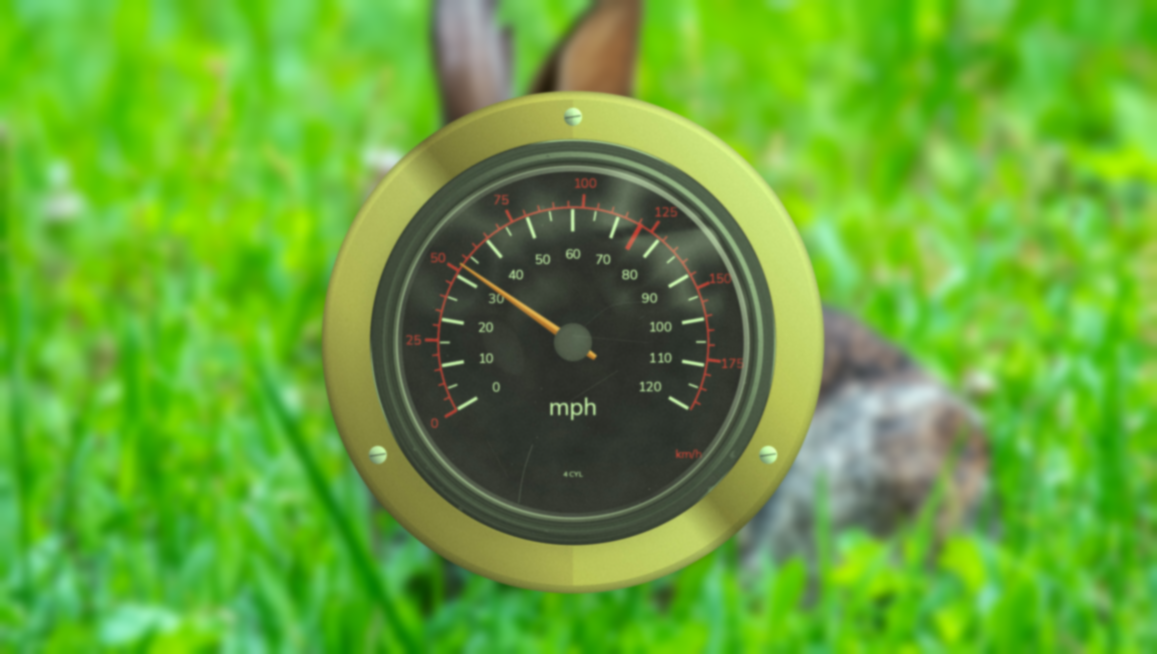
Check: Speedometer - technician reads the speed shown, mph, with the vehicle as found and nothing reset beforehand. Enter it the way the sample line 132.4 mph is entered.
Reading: 32.5 mph
